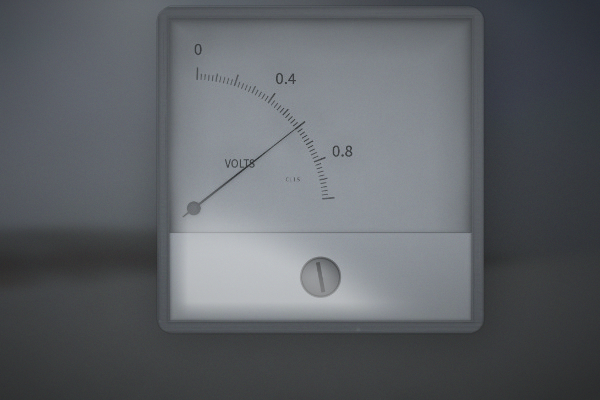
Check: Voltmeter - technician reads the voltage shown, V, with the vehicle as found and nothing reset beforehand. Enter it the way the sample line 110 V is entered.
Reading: 0.6 V
